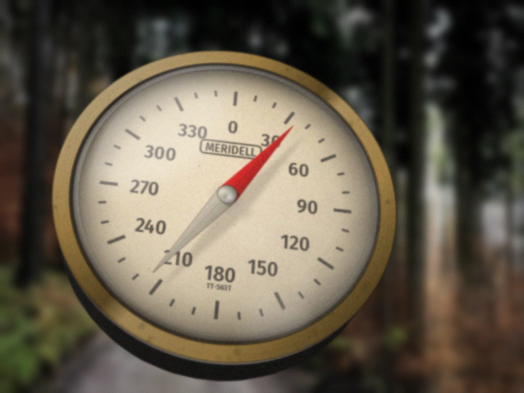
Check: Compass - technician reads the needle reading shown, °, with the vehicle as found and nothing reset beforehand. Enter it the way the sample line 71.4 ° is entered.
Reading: 35 °
